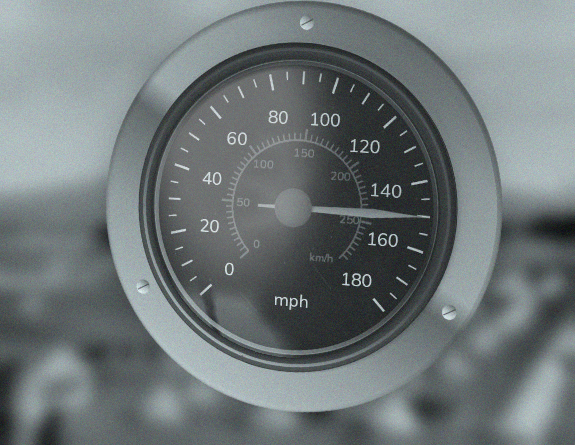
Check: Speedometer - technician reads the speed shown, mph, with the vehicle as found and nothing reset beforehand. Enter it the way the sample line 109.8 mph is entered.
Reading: 150 mph
